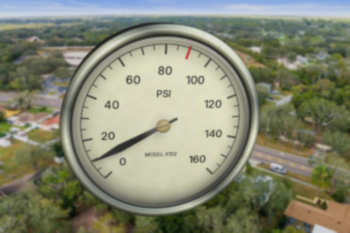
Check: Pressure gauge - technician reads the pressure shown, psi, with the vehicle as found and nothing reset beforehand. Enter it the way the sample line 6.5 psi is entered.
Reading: 10 psi
